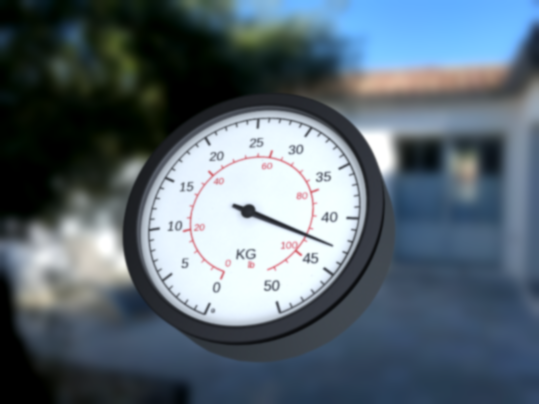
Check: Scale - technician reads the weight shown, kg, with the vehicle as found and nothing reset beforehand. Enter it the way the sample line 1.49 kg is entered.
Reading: 43 kg
